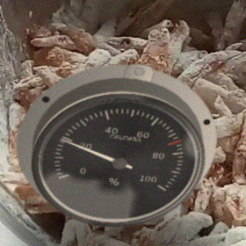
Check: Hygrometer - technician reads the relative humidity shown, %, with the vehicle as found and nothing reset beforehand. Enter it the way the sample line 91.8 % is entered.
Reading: 20 %
